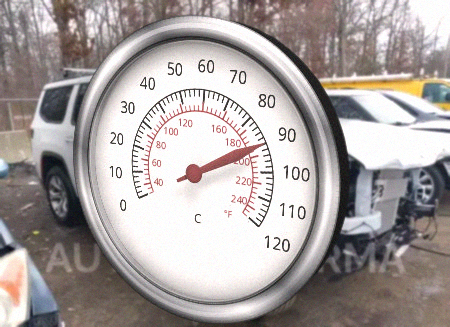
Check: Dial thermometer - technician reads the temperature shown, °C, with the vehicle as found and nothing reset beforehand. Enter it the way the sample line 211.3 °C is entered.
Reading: 90 °C
